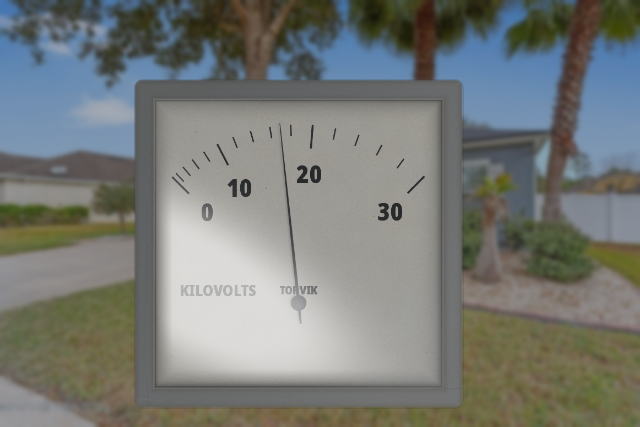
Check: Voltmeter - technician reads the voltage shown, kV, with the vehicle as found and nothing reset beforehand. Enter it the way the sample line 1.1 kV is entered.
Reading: 17 kV
